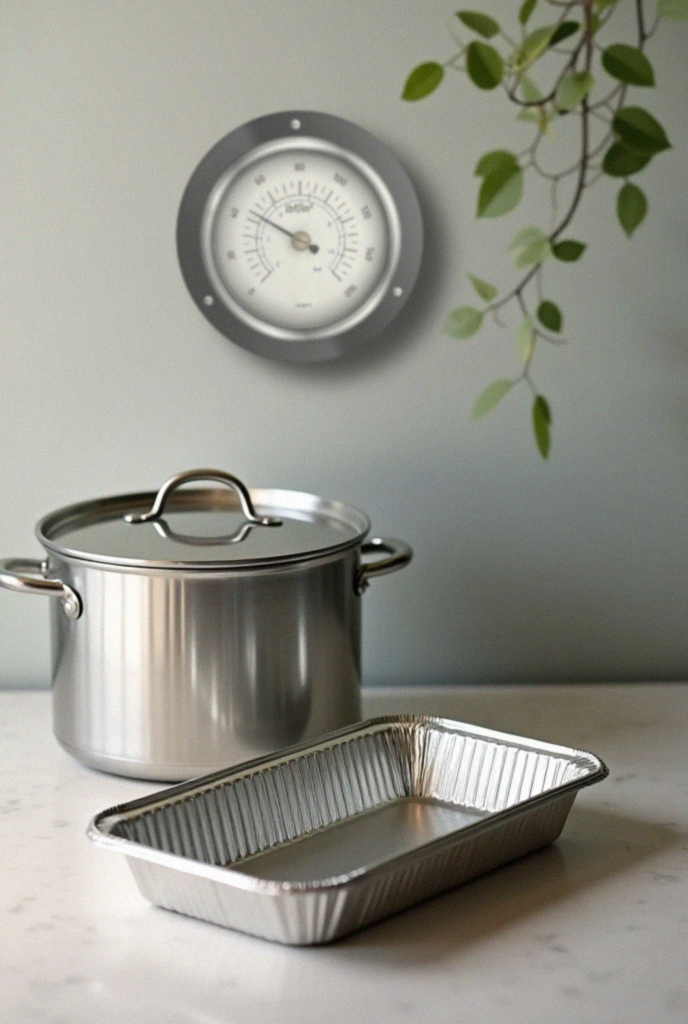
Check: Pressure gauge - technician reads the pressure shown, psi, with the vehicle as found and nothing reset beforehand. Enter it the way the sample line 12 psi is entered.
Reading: 45 psi
